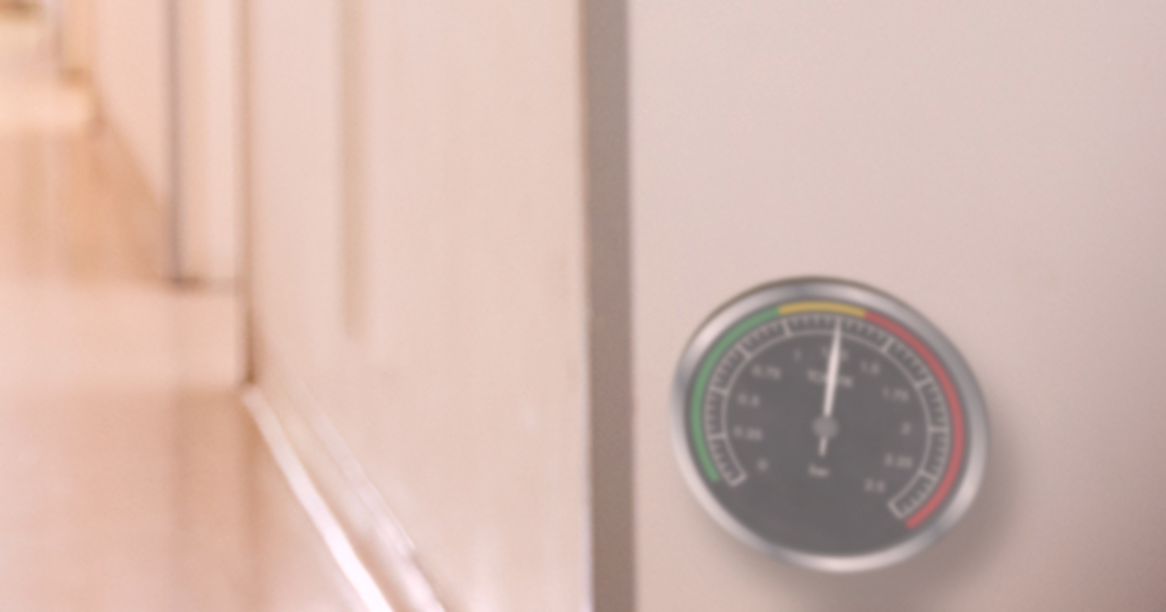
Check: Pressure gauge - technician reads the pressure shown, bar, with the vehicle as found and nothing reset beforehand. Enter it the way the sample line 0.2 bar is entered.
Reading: 1.25 bar
